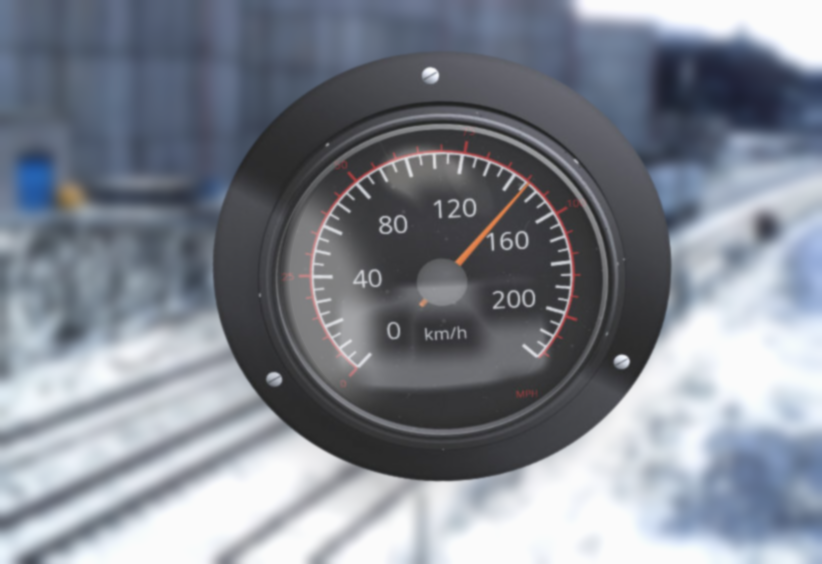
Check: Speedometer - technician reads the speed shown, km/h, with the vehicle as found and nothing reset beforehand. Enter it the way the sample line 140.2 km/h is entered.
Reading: 145 km/h
